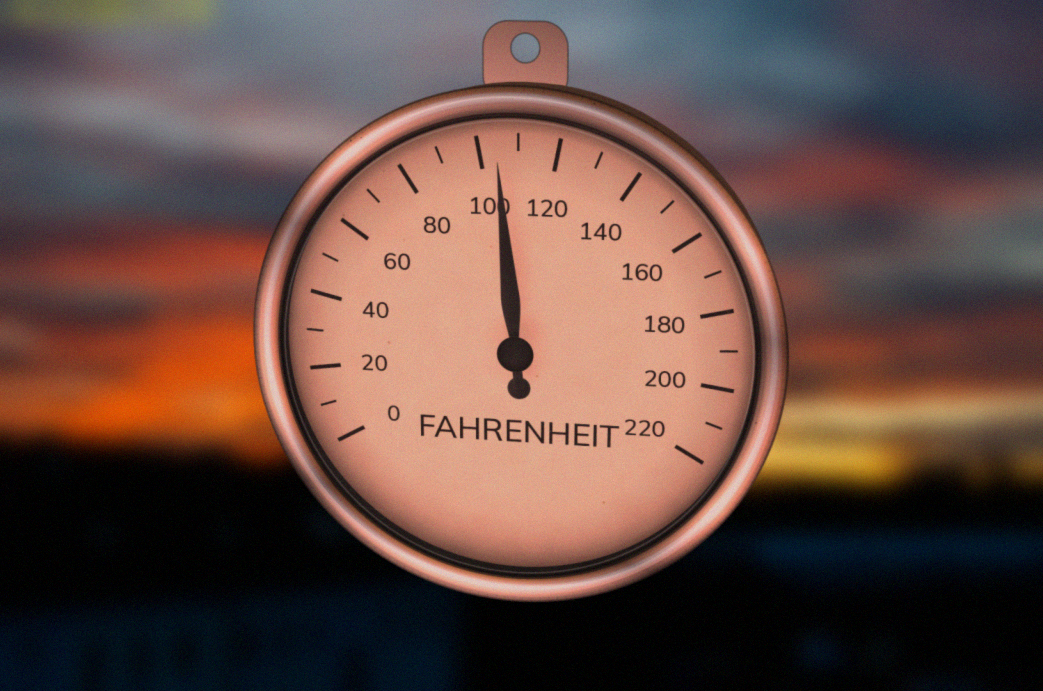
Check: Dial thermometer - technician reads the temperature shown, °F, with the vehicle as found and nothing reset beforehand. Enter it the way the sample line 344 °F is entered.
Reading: 105 °F
